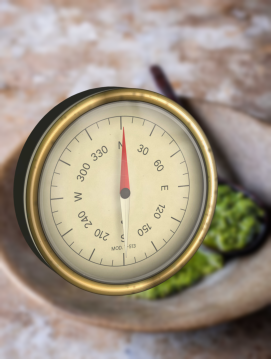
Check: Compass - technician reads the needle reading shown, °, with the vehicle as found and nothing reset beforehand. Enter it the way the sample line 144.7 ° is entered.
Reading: 0 °
